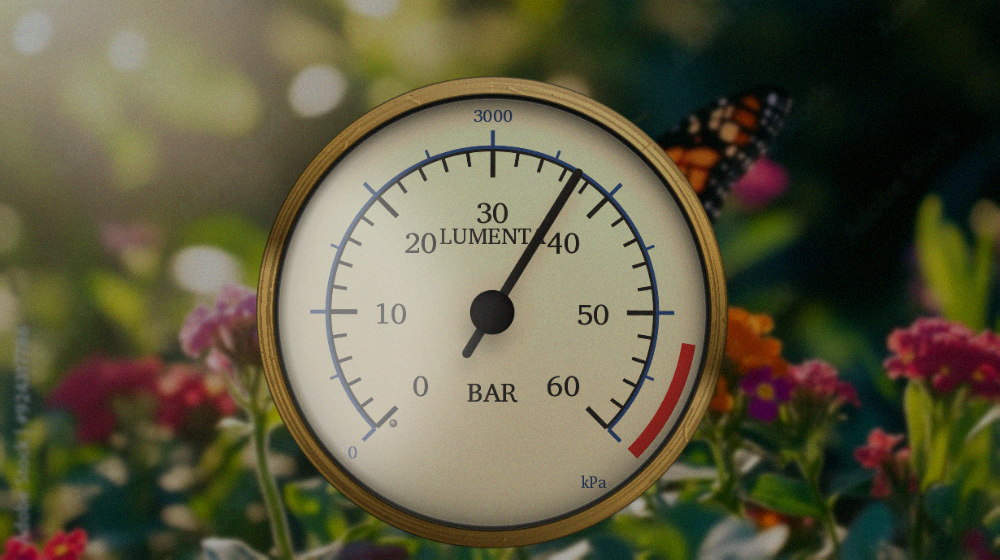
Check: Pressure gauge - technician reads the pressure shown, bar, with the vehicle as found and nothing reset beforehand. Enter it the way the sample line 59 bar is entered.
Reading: 37 bar
